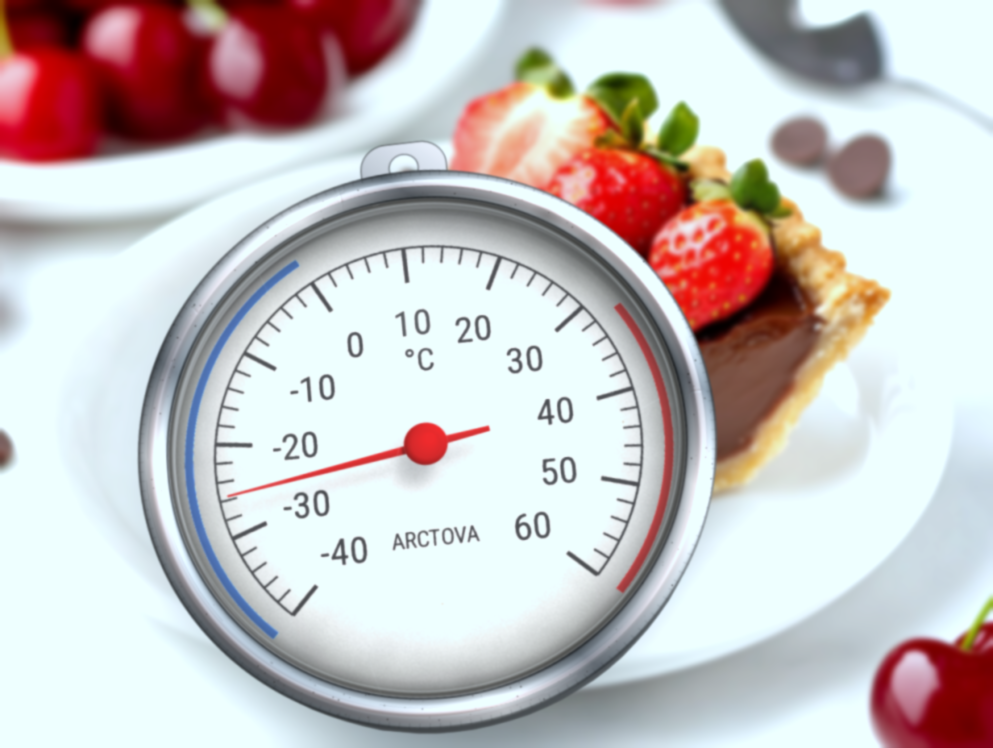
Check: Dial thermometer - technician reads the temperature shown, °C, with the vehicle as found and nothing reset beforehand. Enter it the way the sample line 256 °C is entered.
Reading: -26 °C
